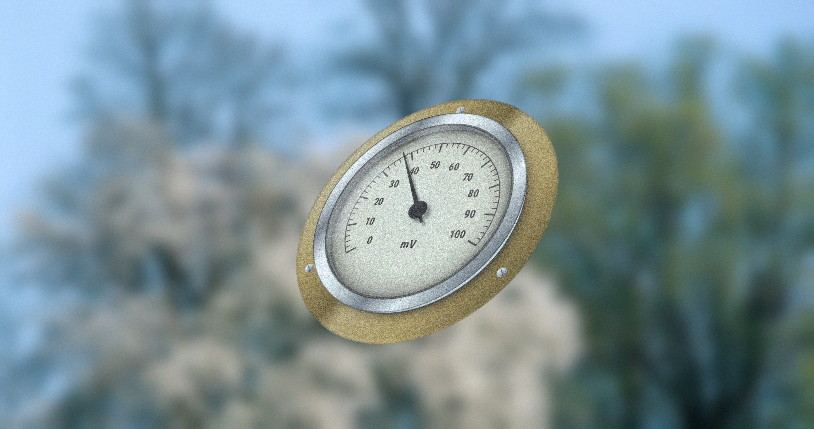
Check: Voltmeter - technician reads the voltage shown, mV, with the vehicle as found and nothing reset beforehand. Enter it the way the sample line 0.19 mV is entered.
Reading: 38 mV
